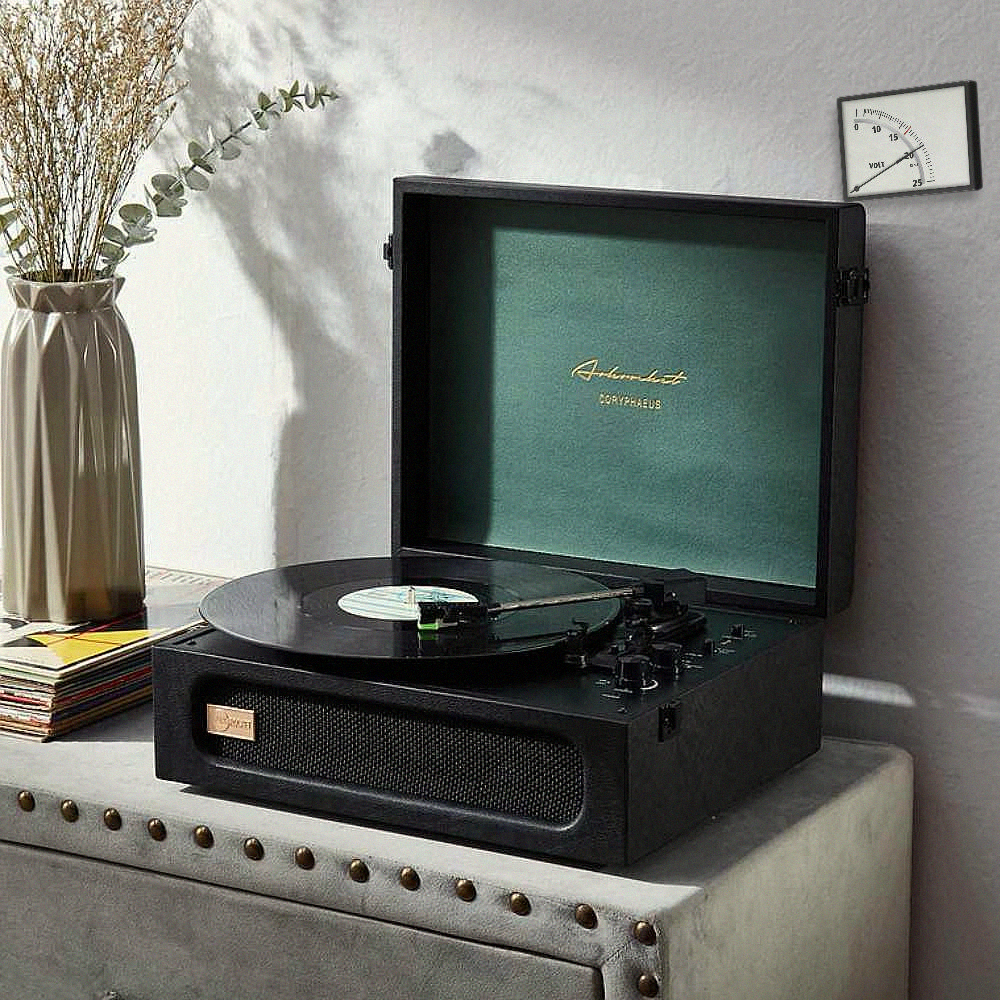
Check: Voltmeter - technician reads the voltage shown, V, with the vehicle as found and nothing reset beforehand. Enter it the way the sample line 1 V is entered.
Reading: 20 V
